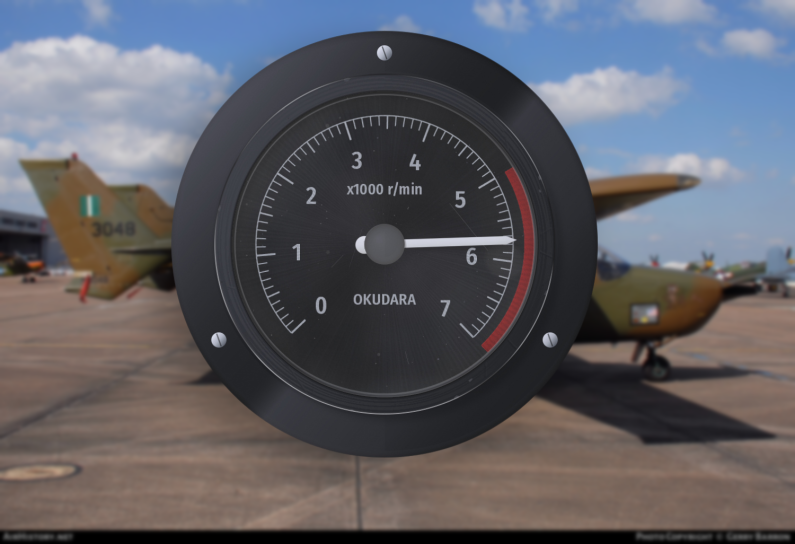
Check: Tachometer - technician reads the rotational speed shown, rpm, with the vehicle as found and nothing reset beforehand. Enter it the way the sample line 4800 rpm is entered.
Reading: 5750 rpm
